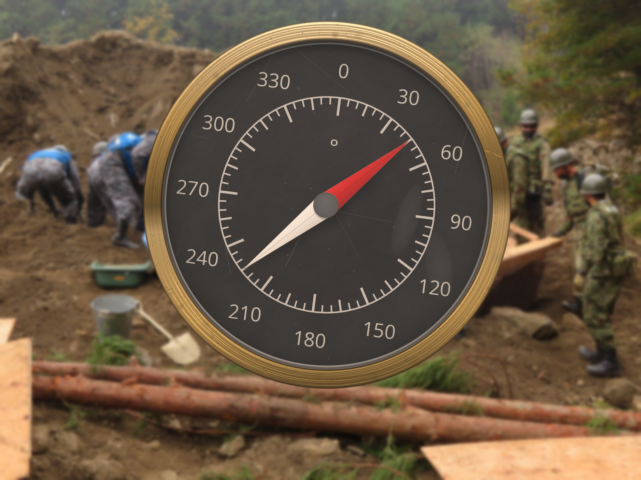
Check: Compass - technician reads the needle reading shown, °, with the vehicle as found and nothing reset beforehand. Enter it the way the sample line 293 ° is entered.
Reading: 45 °
